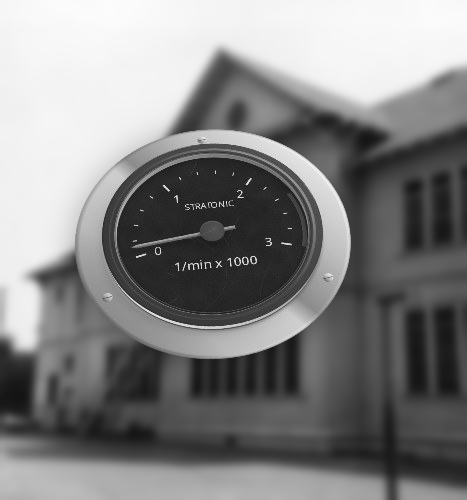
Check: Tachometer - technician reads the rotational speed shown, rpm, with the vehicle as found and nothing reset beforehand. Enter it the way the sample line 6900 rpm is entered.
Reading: 100 rpm
